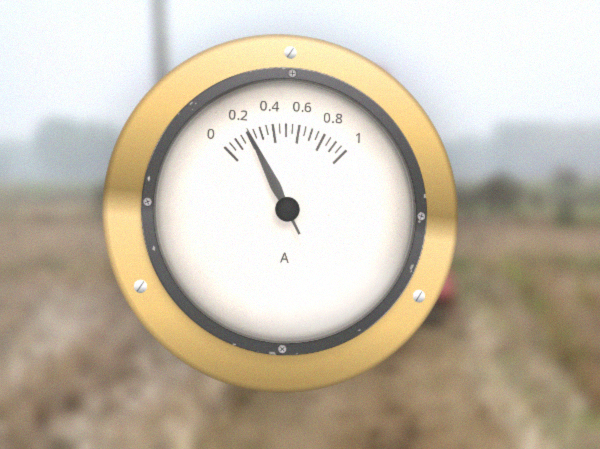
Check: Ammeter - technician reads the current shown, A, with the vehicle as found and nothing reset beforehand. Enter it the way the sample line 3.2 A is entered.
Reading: 0.2 A
